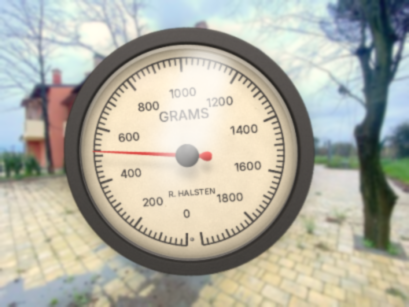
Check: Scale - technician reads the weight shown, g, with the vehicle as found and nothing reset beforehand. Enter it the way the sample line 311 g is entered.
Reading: 520 g
